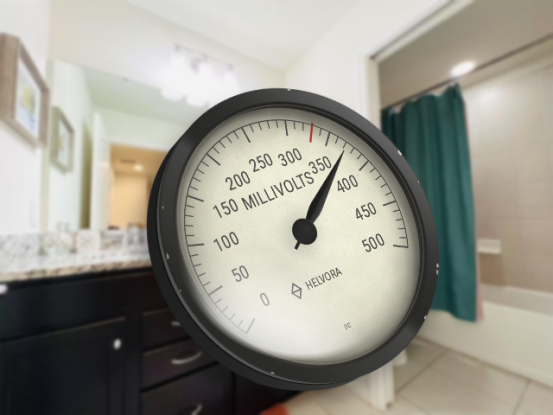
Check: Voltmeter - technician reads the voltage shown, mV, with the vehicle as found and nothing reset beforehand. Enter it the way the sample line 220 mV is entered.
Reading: 370 mV
